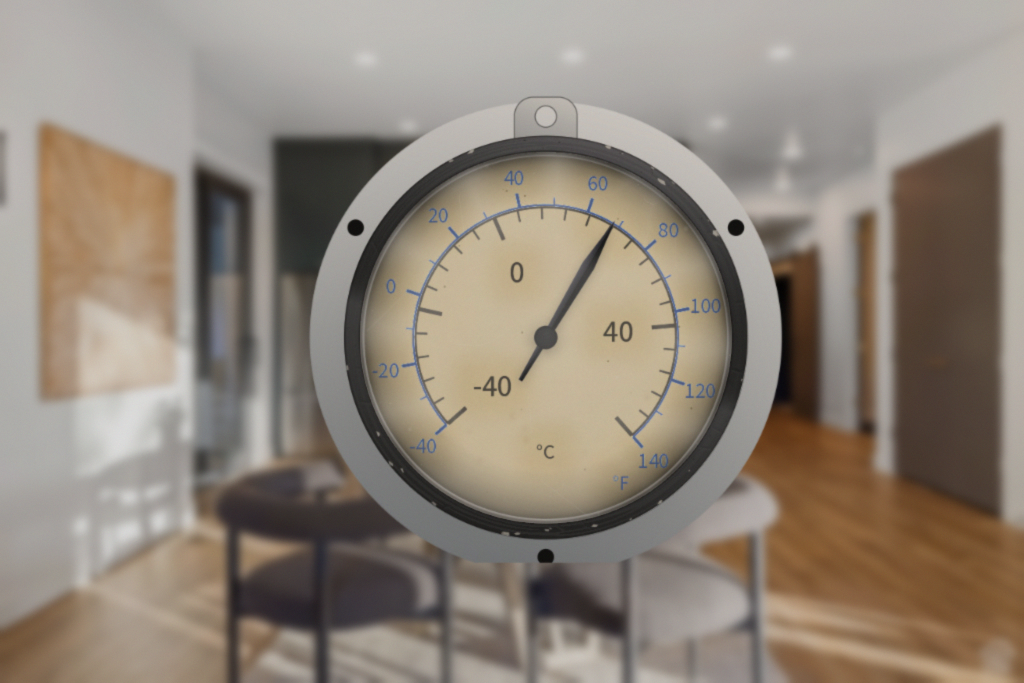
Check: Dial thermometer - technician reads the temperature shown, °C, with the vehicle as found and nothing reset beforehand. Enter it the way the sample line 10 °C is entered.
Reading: 20 °C
